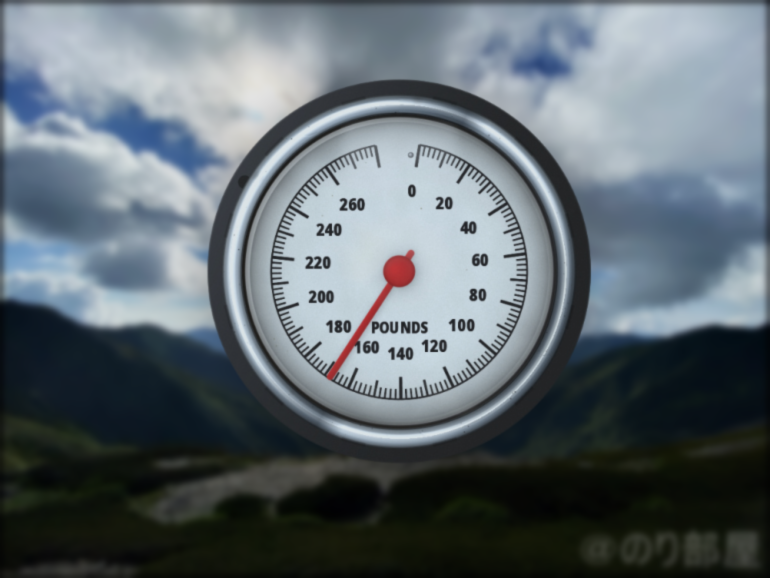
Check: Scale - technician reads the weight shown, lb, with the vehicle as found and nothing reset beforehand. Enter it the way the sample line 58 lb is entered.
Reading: 168 lb
